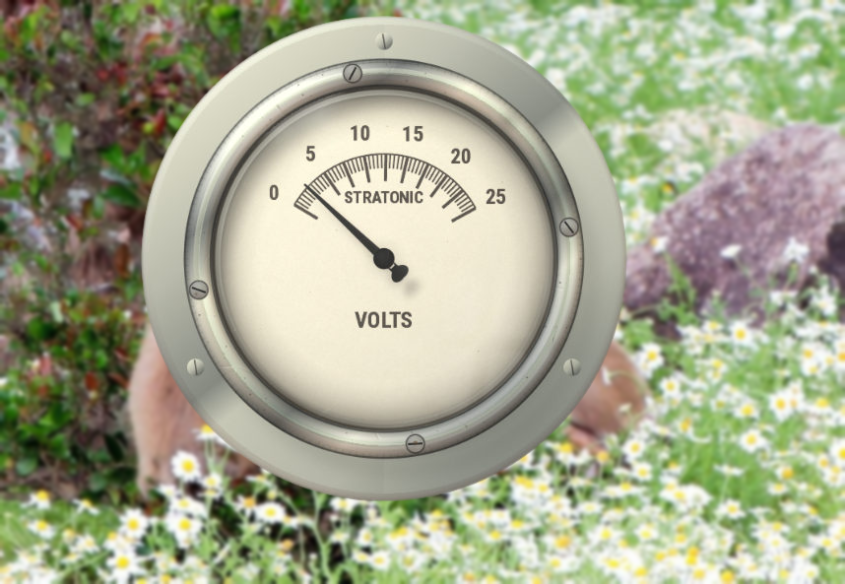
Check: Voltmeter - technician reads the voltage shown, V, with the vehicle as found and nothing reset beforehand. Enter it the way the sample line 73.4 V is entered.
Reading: 2.5 V
